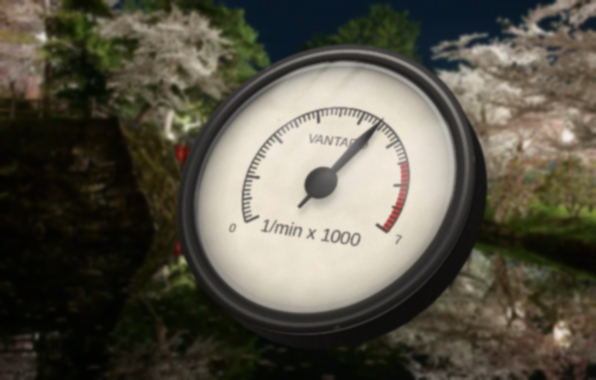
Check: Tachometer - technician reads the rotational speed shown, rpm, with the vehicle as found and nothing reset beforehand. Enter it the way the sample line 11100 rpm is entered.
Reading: 4500 rpm
